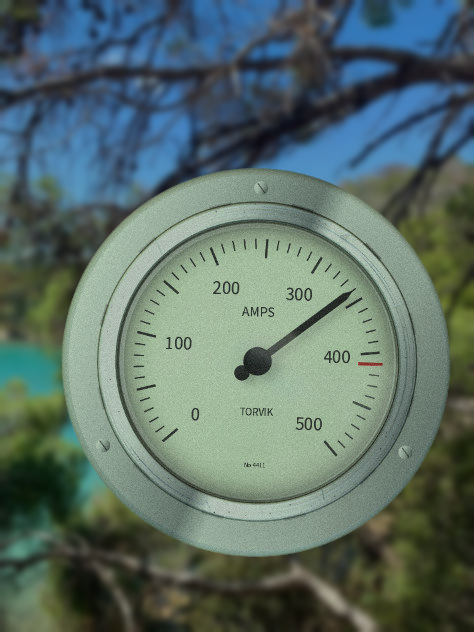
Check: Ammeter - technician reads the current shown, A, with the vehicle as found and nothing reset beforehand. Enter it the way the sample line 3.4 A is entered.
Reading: 340 A
